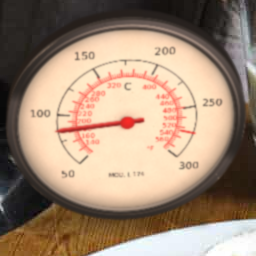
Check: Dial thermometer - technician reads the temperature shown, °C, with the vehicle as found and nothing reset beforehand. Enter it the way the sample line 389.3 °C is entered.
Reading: 87.5 °C
